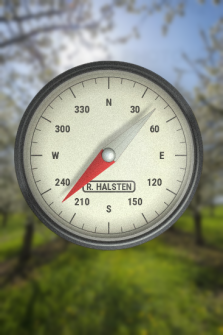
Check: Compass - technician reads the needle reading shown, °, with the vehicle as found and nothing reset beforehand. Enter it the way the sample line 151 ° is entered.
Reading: 225 °
